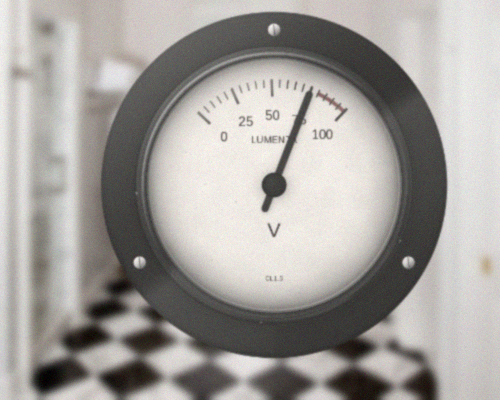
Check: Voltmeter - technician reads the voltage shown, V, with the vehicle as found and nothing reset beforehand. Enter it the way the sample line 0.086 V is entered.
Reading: 75 V
